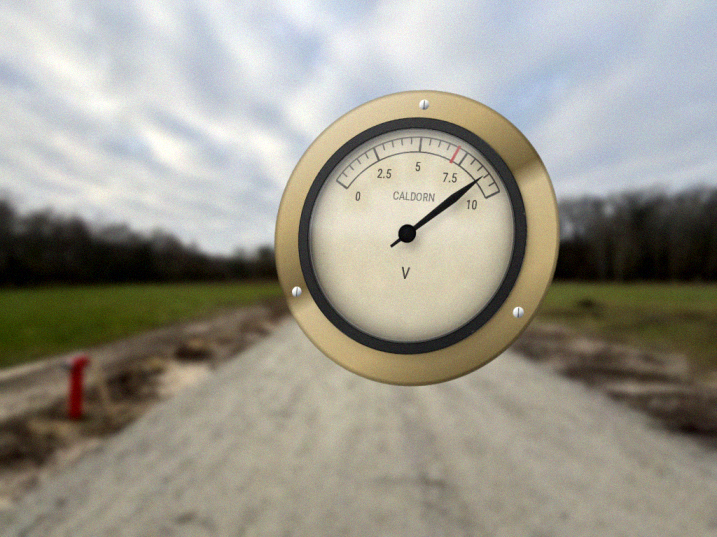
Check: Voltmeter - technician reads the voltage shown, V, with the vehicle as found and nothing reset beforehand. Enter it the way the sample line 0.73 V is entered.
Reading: 9 V
